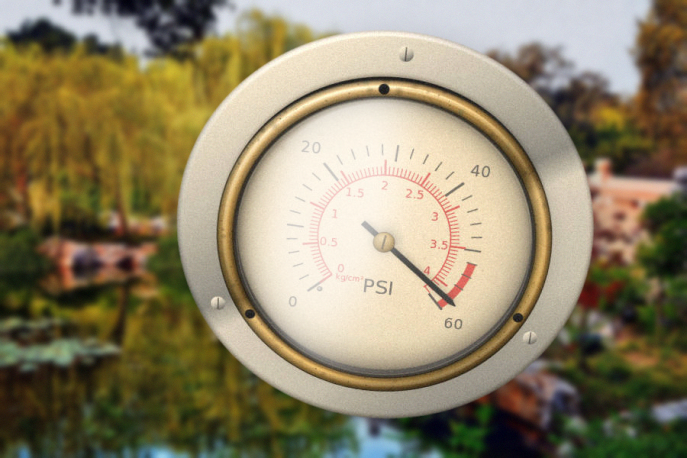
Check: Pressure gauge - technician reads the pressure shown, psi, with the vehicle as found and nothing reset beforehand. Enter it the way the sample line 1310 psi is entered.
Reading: 58 psi
